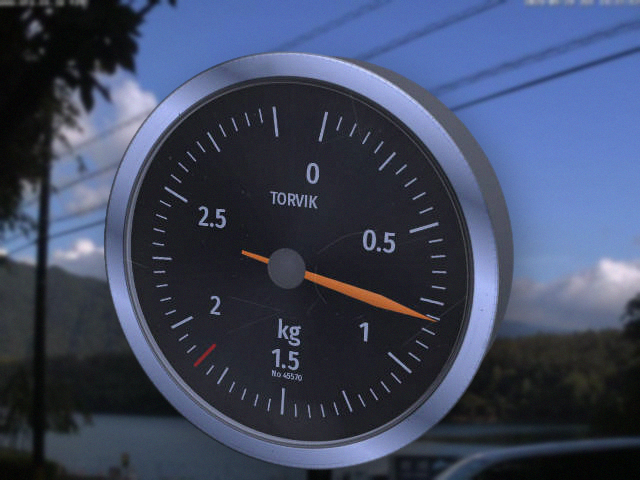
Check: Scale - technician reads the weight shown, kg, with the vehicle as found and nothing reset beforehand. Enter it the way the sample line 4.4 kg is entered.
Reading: 0.8 kg
